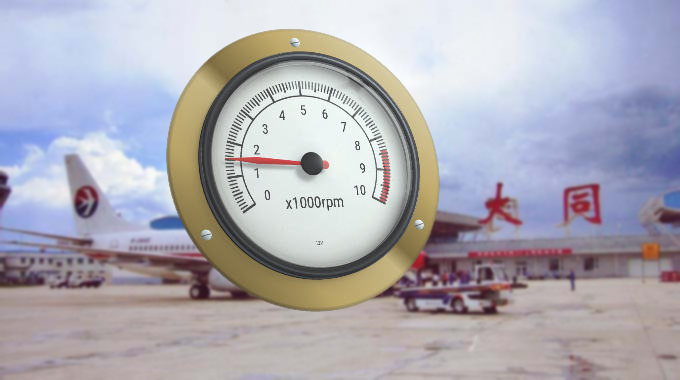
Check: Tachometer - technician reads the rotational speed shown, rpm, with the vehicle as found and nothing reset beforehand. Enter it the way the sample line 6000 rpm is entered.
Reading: 1500 rpm
